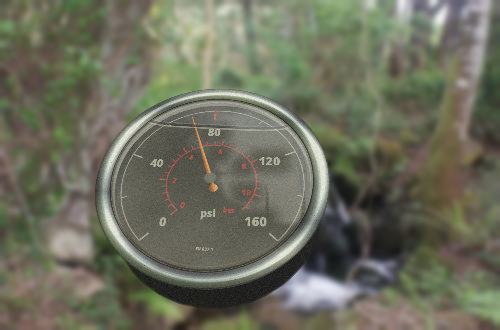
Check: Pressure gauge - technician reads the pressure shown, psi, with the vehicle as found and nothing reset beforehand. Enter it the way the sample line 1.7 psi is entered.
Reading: 70 psi
